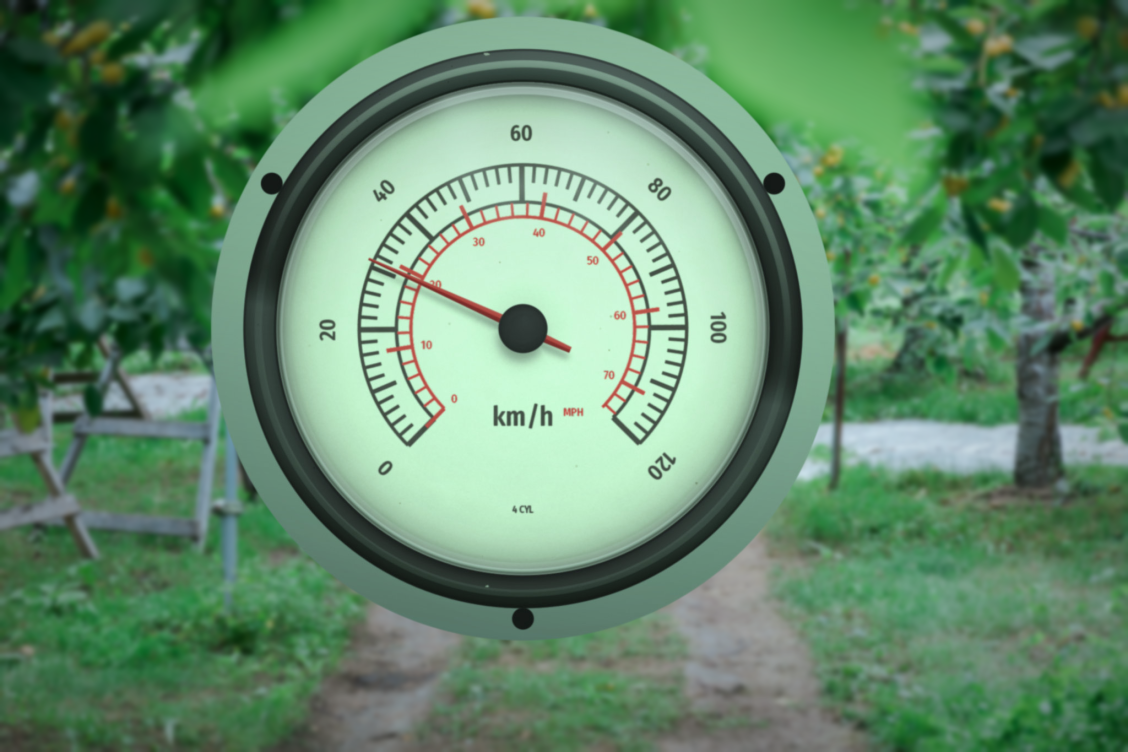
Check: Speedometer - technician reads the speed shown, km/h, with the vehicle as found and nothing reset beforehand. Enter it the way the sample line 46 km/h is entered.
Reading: 31 km/h
